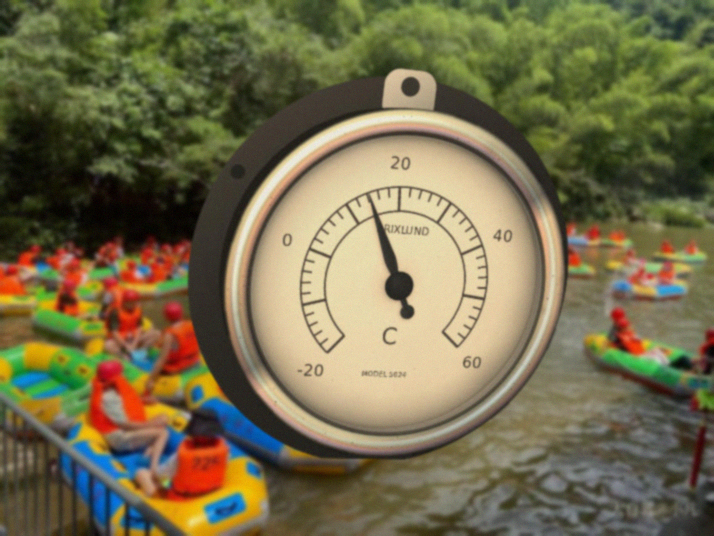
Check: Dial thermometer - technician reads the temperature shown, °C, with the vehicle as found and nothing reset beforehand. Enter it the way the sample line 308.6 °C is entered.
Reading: 14 °C
